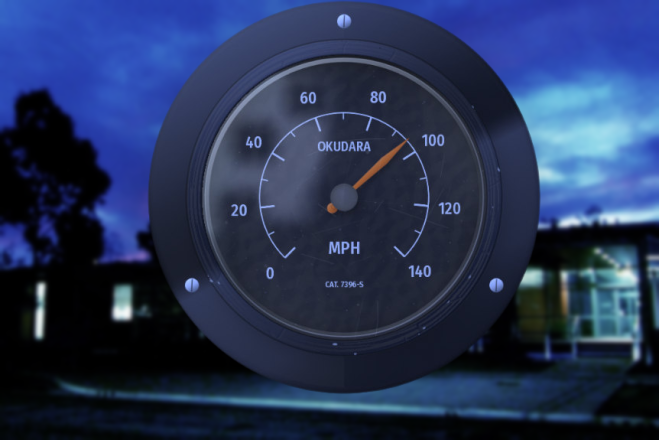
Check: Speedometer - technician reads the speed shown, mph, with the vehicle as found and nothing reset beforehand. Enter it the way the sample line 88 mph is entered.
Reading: 95 mph
